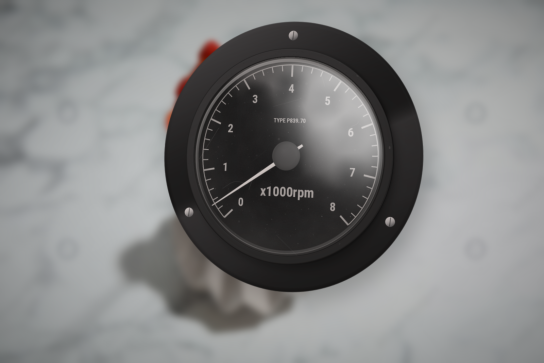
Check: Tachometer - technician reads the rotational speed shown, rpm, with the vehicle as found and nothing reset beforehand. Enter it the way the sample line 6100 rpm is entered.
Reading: 300 rpm
